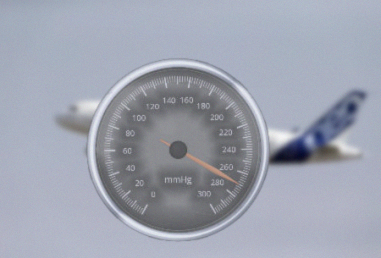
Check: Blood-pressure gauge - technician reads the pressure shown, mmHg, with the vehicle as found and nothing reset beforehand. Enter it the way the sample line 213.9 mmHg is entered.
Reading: 270 mmHg
